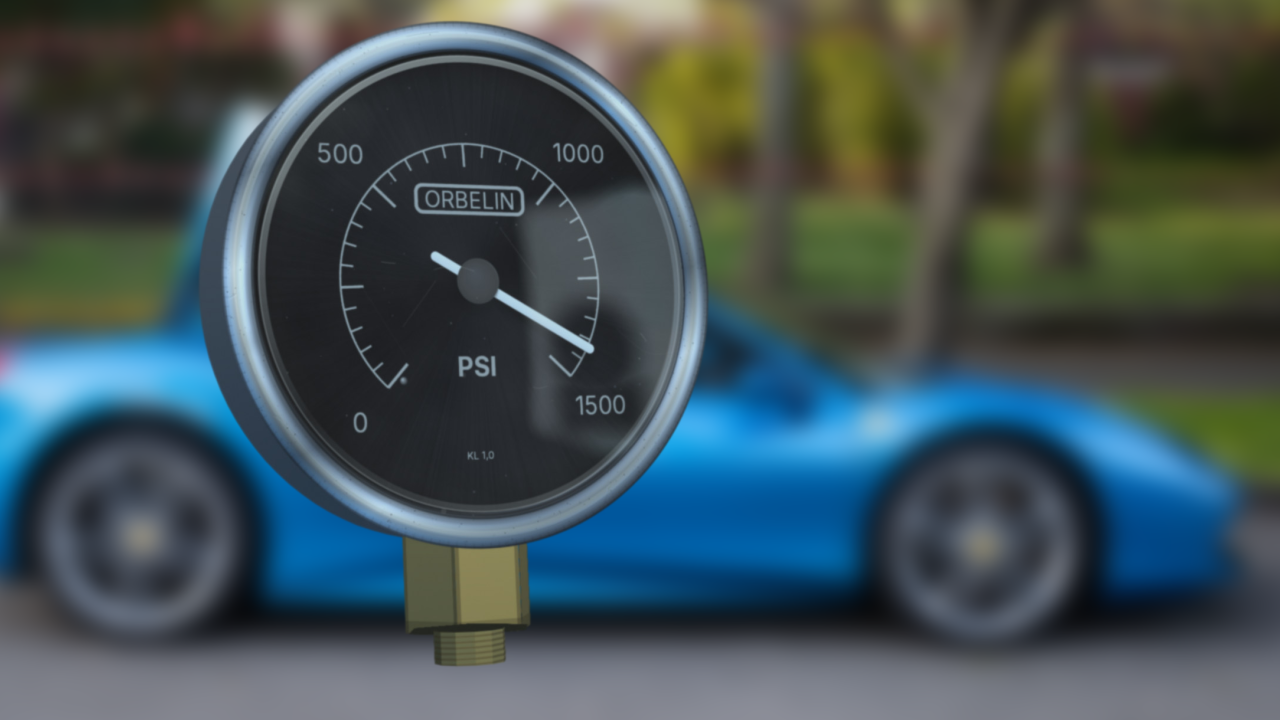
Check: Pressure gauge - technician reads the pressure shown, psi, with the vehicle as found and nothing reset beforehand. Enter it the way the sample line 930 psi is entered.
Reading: 1425 psi
